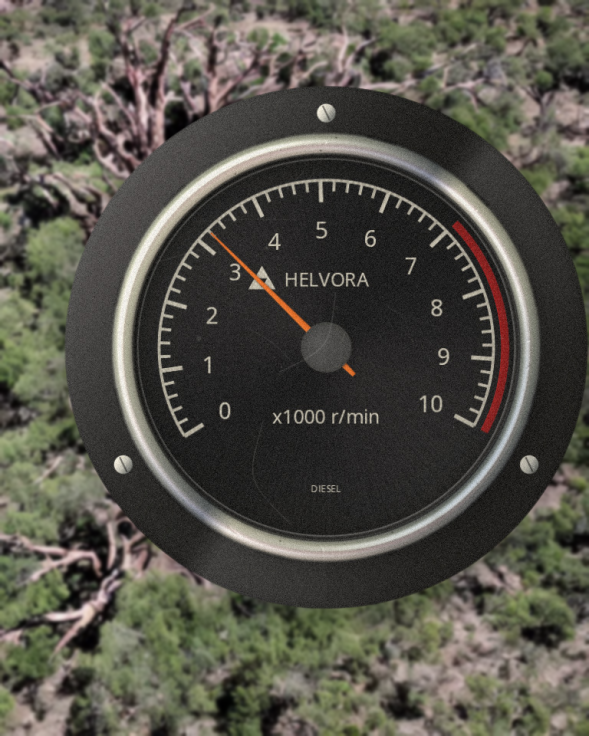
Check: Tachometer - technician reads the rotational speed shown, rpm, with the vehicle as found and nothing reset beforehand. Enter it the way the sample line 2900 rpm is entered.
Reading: 3200 rpm
